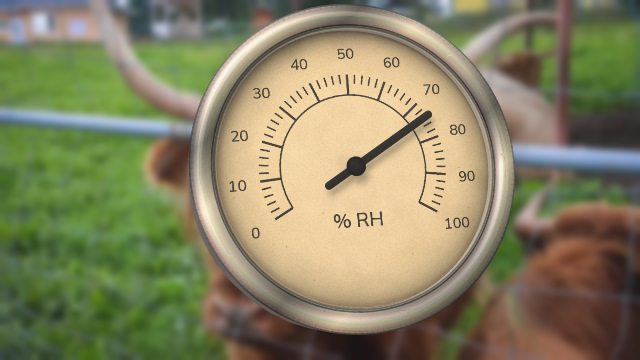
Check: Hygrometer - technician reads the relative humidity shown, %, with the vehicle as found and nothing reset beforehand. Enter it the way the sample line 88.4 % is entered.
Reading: 74 %
